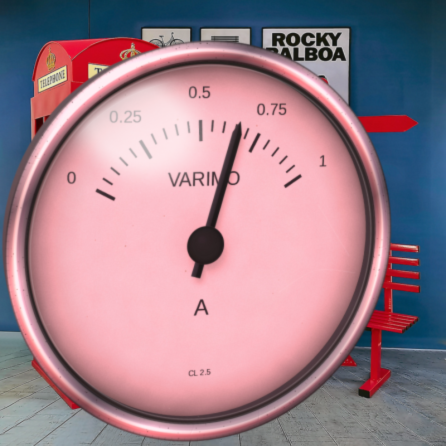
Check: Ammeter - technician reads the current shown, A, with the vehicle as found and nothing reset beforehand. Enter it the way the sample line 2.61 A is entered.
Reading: 0.65 A
